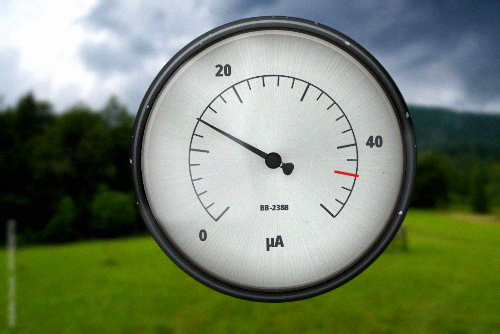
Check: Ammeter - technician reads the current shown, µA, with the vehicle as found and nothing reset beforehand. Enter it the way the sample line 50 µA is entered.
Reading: 14 µA
